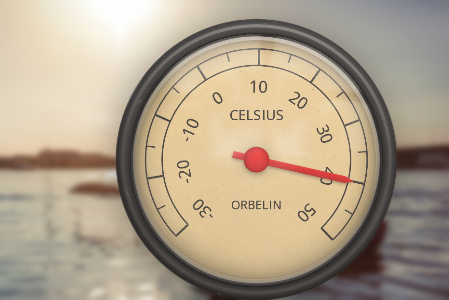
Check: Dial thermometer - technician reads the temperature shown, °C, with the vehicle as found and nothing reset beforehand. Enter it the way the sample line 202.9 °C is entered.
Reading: 40 °C
